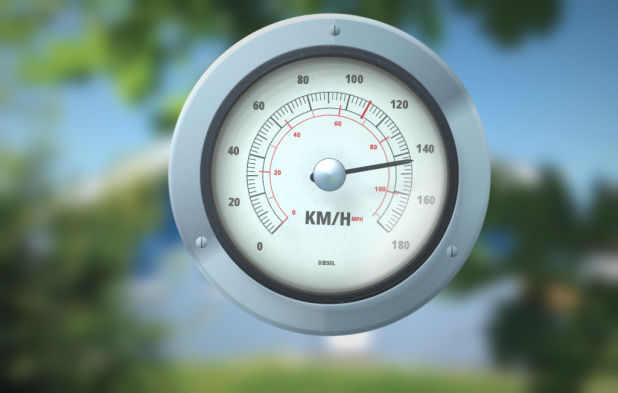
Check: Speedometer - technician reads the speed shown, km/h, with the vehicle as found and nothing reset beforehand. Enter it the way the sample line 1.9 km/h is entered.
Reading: 144 km/h
